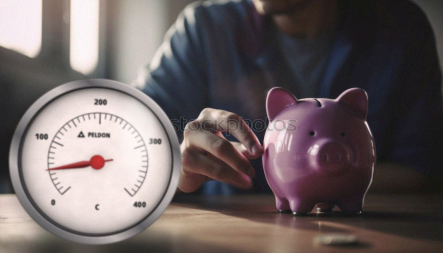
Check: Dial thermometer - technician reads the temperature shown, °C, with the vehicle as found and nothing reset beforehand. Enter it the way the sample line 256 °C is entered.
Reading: 50 °C
